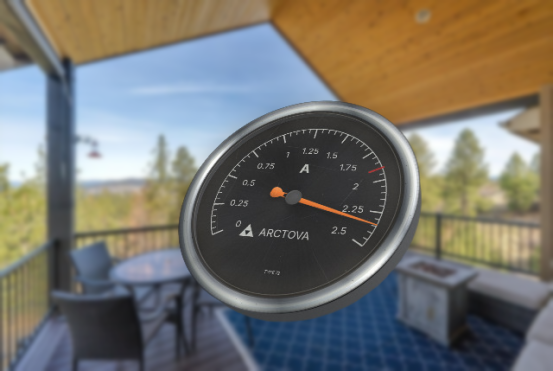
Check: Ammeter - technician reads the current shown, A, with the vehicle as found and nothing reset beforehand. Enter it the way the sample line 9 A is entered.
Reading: 2.35 A
